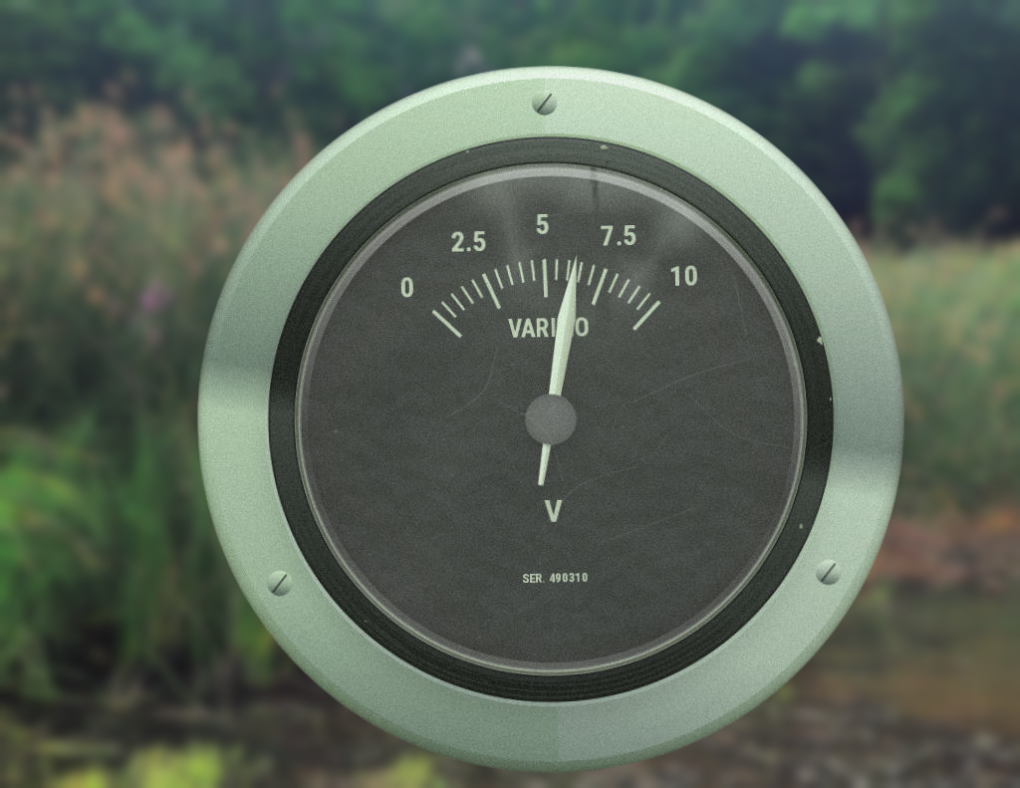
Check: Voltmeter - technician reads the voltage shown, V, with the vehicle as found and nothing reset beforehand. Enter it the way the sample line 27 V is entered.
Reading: 6.25 V
